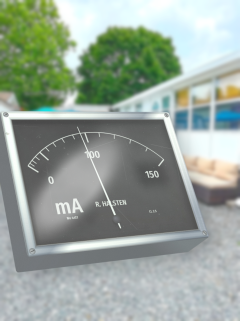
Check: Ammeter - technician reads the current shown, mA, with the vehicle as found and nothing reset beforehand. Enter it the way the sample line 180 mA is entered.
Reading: 95 mA
